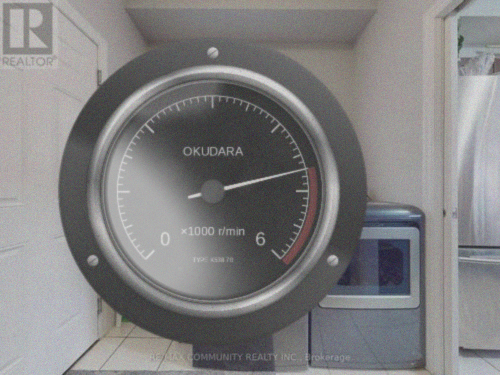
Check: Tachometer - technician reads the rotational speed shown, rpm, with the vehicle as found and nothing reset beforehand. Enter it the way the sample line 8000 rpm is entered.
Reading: 4700 rpm
